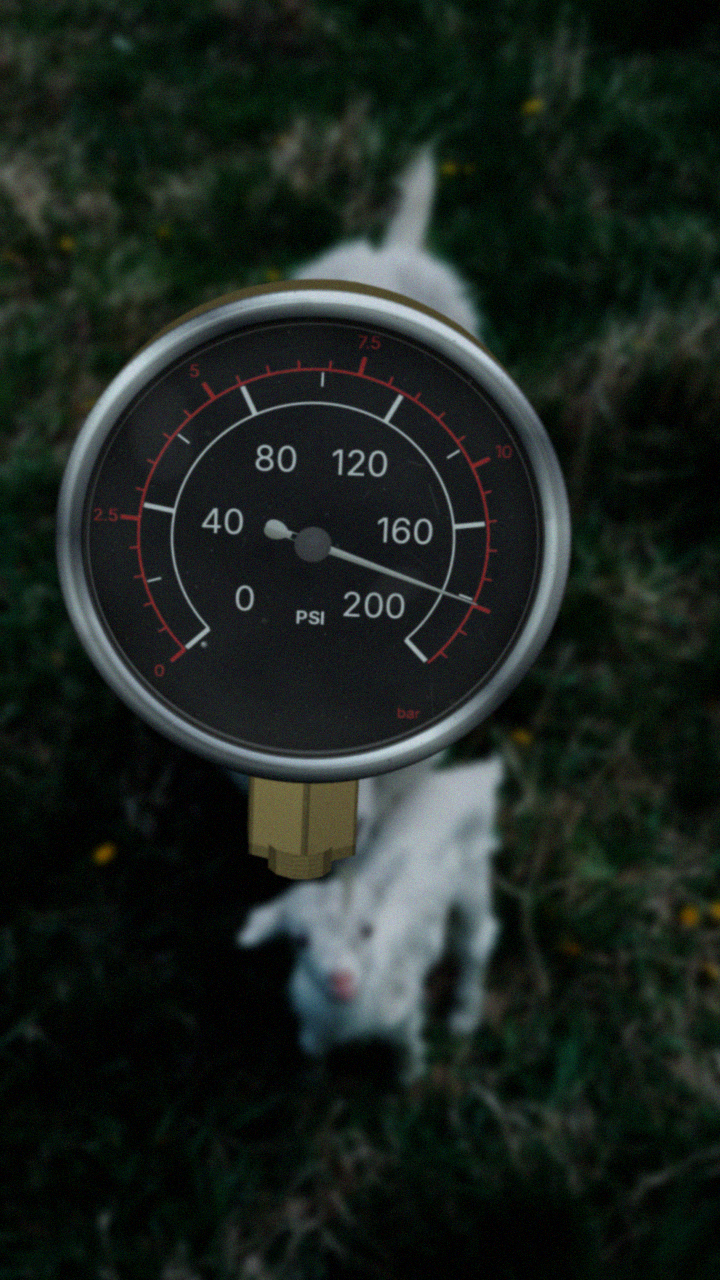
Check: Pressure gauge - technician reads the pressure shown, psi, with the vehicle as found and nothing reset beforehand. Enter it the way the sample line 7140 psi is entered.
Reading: 180 psi
